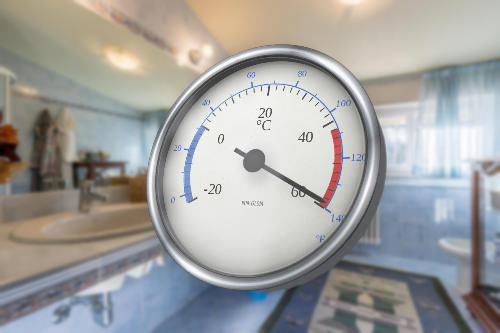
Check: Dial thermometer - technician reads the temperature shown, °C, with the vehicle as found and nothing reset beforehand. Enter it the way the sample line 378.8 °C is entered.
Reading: 59 °C
